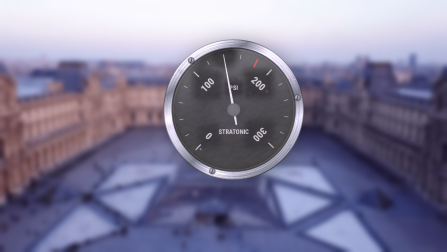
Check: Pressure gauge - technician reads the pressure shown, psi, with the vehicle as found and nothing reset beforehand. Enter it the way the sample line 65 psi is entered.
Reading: 140 psi
